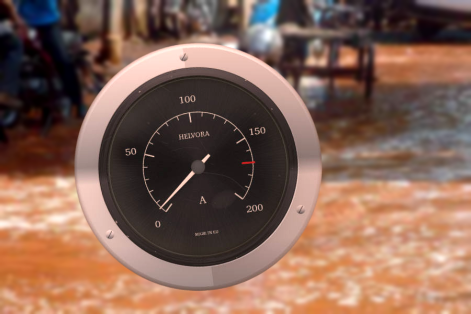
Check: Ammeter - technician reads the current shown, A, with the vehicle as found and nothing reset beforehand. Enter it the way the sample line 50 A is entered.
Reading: 5 A
